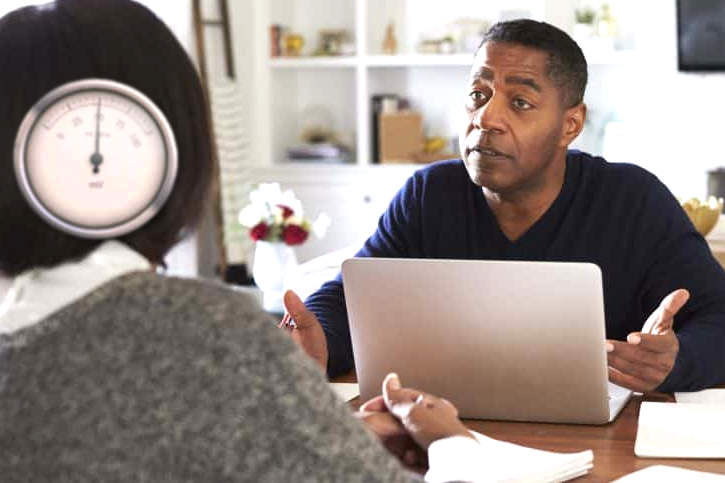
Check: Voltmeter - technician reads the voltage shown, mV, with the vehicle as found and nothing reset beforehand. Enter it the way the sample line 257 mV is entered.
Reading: 50 mV
